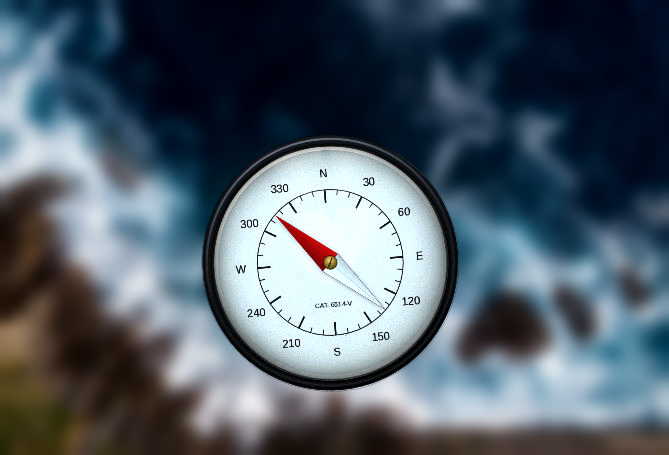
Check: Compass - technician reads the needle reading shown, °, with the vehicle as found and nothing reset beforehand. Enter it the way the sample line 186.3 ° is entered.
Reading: 315 °
